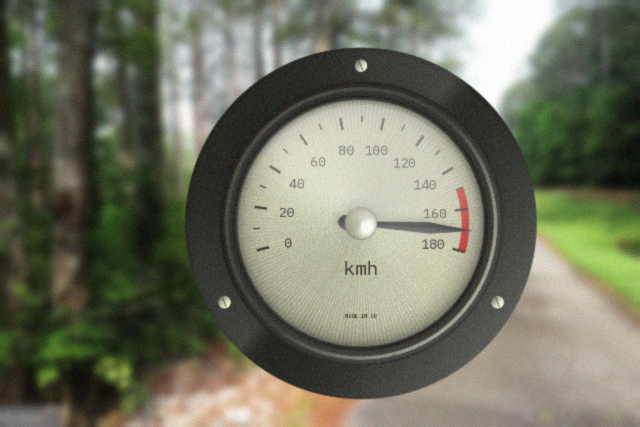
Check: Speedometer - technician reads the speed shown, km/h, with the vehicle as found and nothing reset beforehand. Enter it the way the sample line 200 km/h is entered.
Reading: 170 km/h
